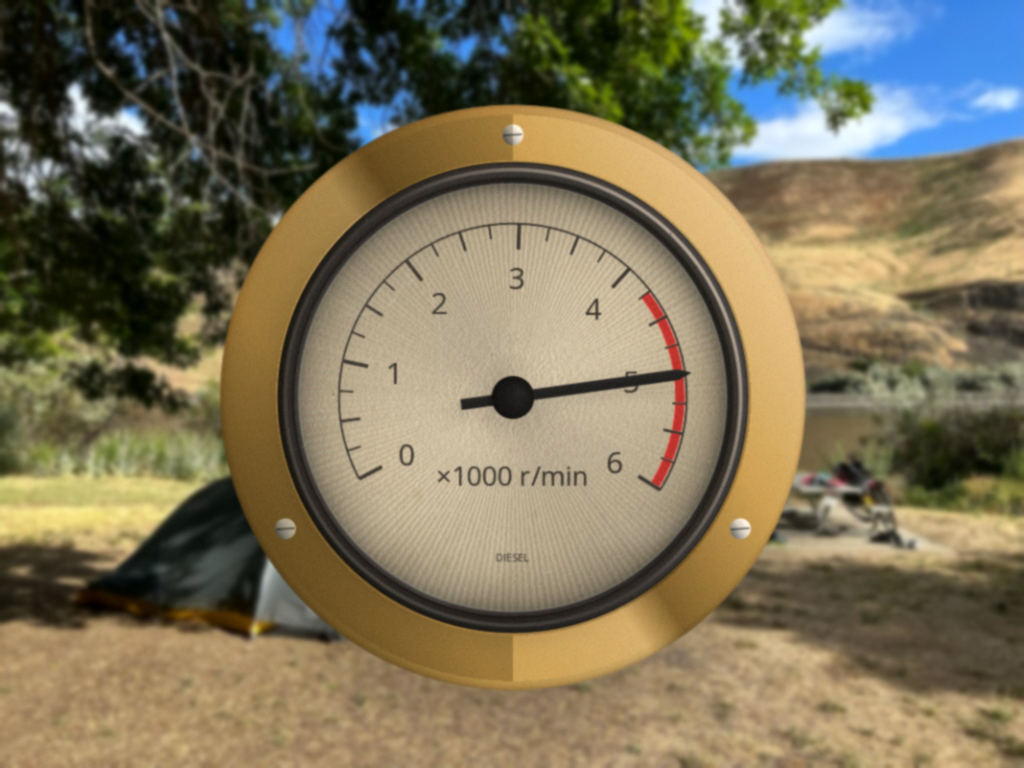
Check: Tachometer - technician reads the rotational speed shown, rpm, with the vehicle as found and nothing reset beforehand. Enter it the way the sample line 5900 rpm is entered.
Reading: 5000 rpm
